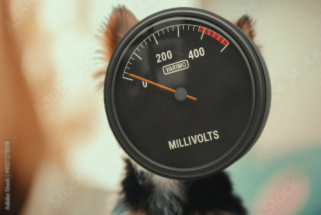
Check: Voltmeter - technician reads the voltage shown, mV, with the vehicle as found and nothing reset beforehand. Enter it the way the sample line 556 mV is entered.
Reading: 20 mV
